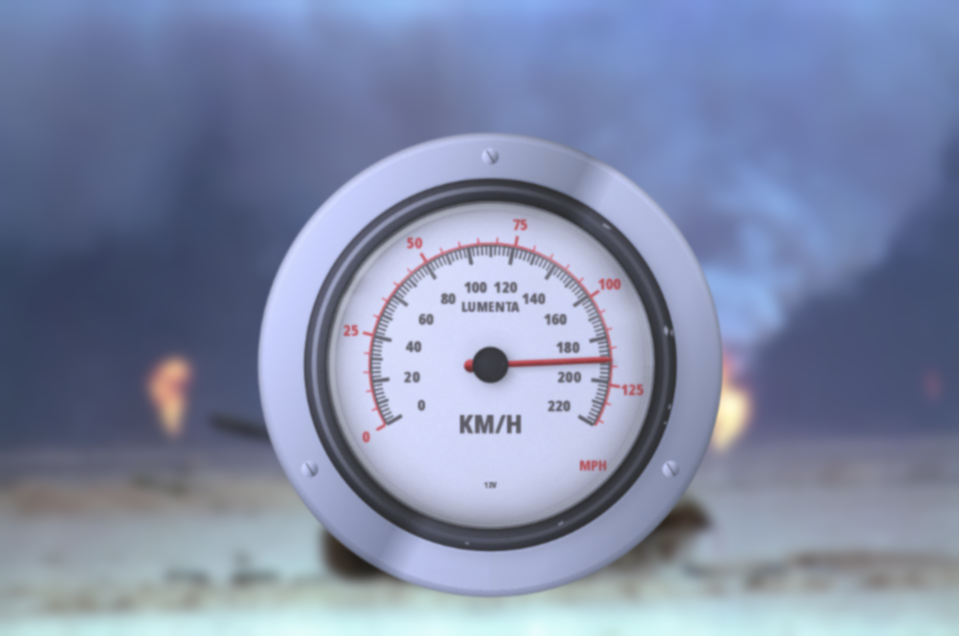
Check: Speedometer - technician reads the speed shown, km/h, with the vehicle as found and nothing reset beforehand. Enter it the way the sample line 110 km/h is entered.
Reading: 190 km/h
